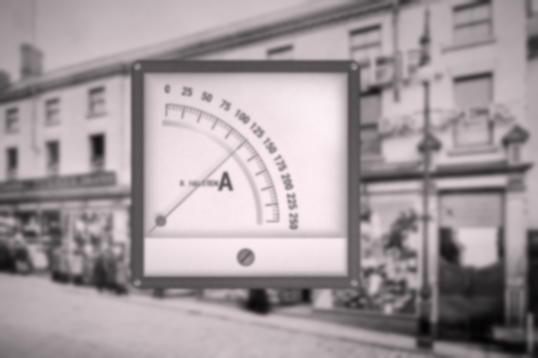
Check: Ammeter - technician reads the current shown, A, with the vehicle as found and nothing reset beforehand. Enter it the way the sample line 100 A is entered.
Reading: 125 A
